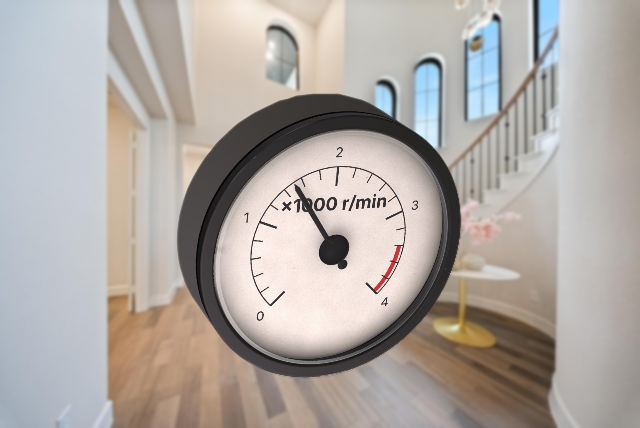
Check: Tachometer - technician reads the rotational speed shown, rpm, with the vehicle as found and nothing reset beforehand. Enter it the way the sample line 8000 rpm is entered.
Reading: 1500 rpm
